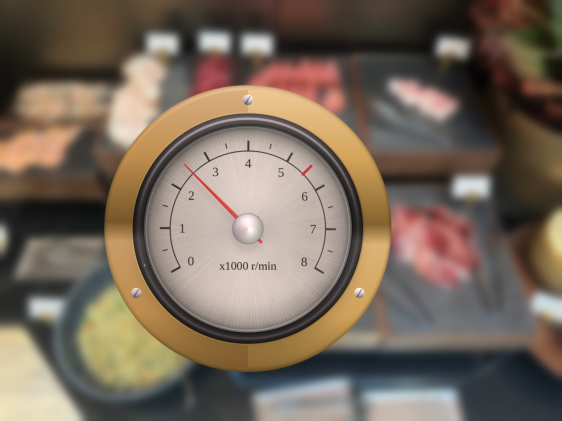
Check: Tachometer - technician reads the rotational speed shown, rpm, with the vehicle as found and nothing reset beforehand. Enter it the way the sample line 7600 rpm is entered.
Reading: 2500 rpm
